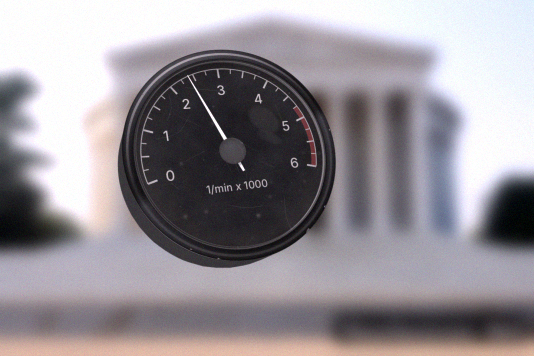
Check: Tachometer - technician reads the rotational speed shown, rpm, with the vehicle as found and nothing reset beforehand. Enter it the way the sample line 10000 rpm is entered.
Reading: 2375 rpm
